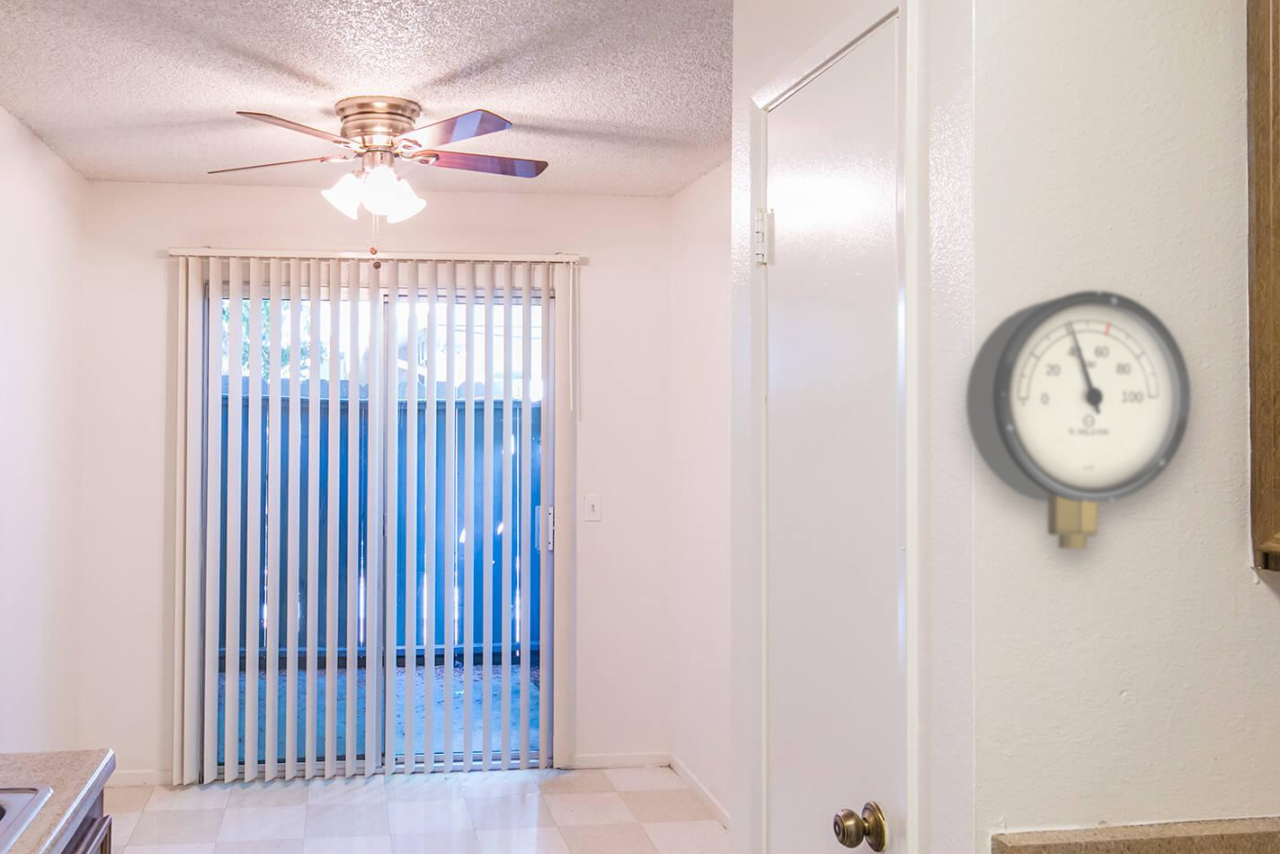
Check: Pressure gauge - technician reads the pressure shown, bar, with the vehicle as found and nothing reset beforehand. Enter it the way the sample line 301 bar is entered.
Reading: 40 bar
